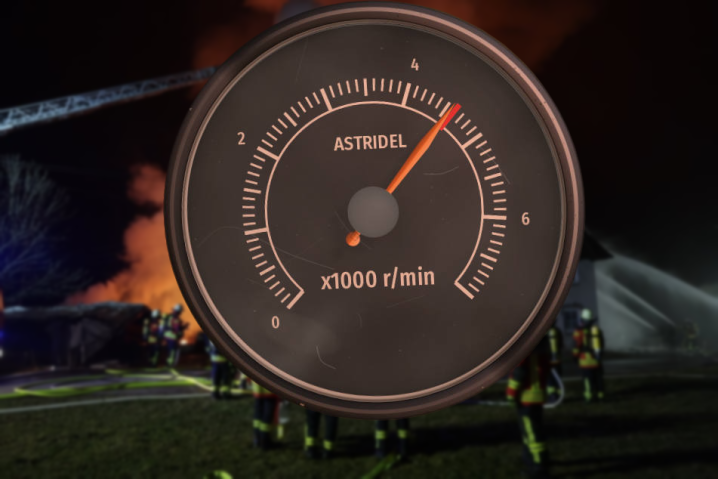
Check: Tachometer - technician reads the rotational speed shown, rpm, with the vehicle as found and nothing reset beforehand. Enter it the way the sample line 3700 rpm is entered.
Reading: 4550 rpm
